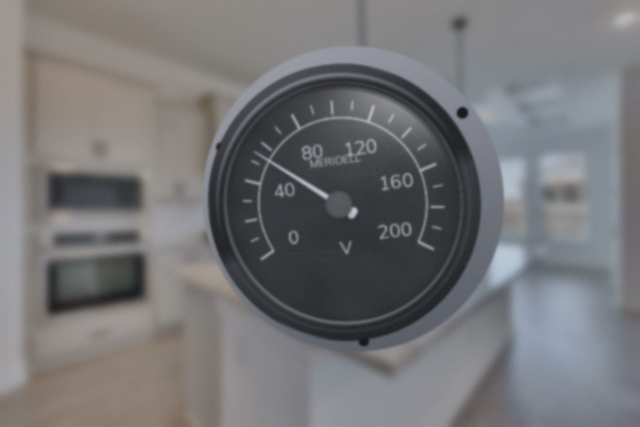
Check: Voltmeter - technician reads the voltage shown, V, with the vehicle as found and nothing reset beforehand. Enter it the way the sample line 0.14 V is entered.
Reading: 55 V
